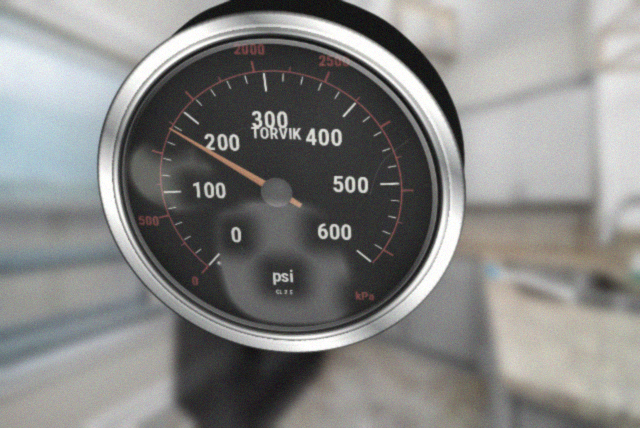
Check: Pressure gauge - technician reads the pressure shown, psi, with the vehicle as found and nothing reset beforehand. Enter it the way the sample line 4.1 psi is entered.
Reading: 180 psi
